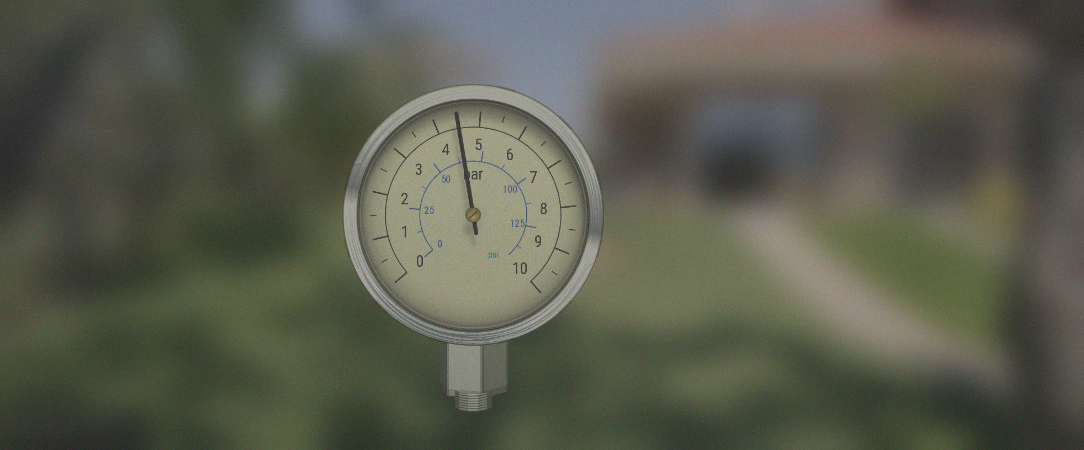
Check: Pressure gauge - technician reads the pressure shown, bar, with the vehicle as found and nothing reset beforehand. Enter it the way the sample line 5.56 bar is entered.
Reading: 4.5 bar
